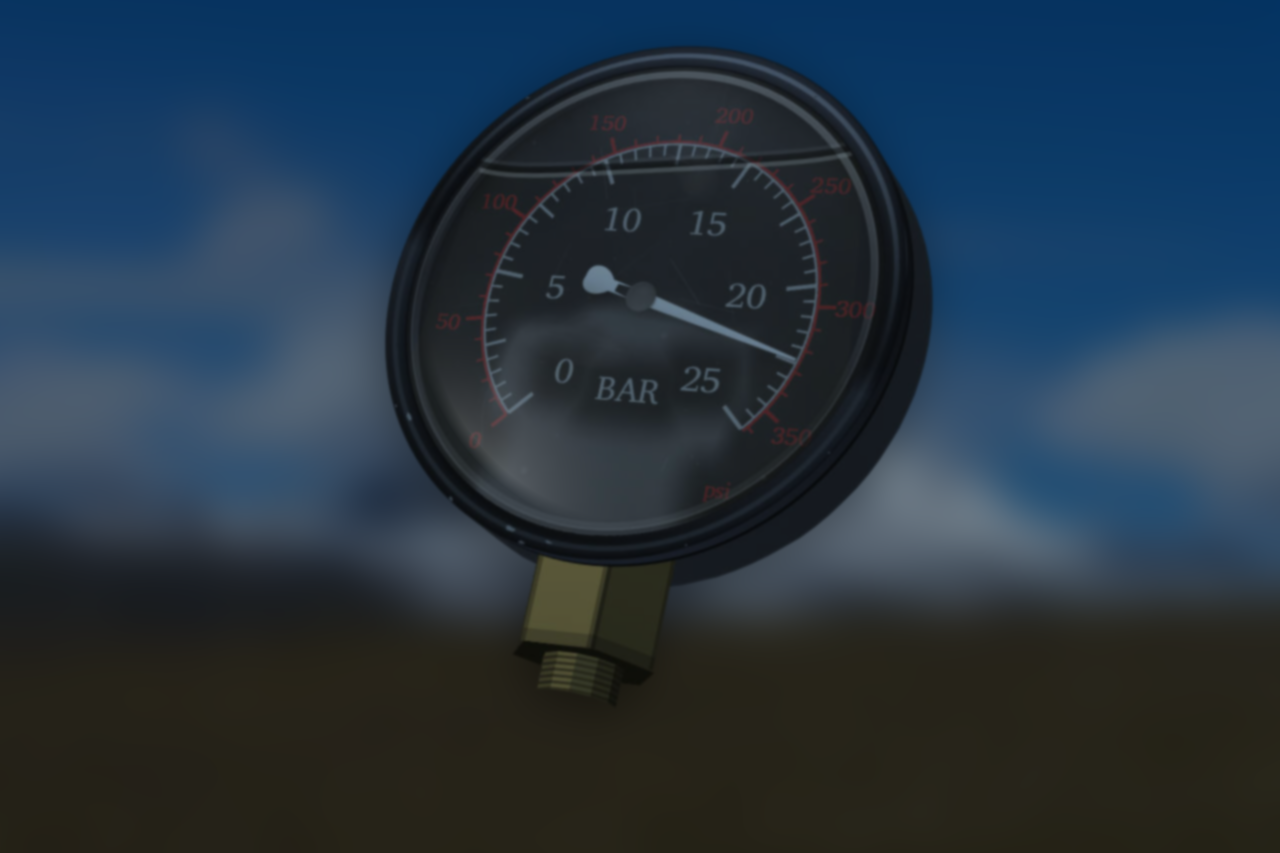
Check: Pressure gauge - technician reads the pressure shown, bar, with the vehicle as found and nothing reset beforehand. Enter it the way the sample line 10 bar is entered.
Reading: 22.5 bar
